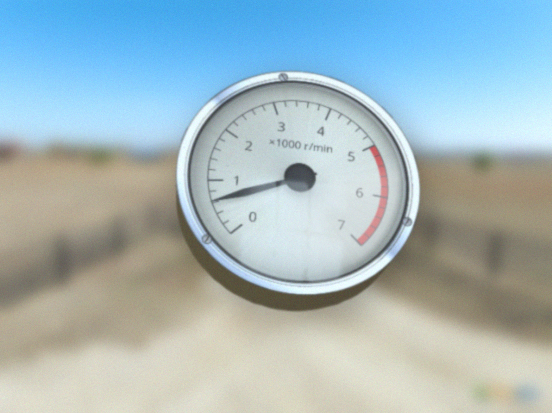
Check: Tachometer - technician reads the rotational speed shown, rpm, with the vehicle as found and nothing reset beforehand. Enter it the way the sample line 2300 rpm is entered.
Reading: 600 rpm
